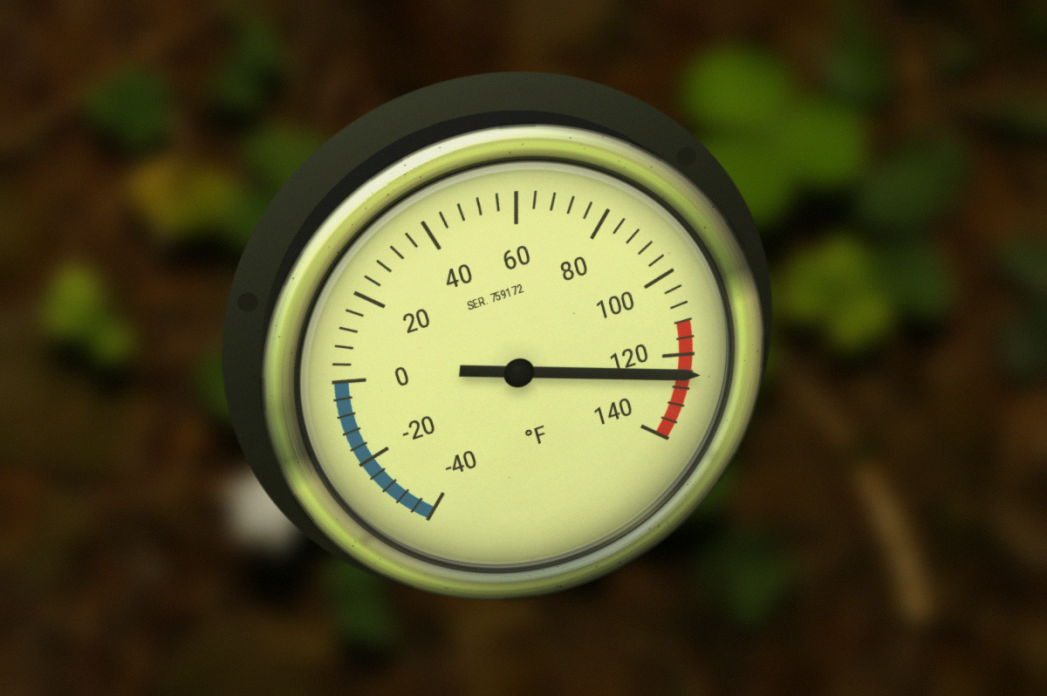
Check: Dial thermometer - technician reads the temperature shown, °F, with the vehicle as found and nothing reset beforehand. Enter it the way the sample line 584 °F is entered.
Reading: 124 °F
